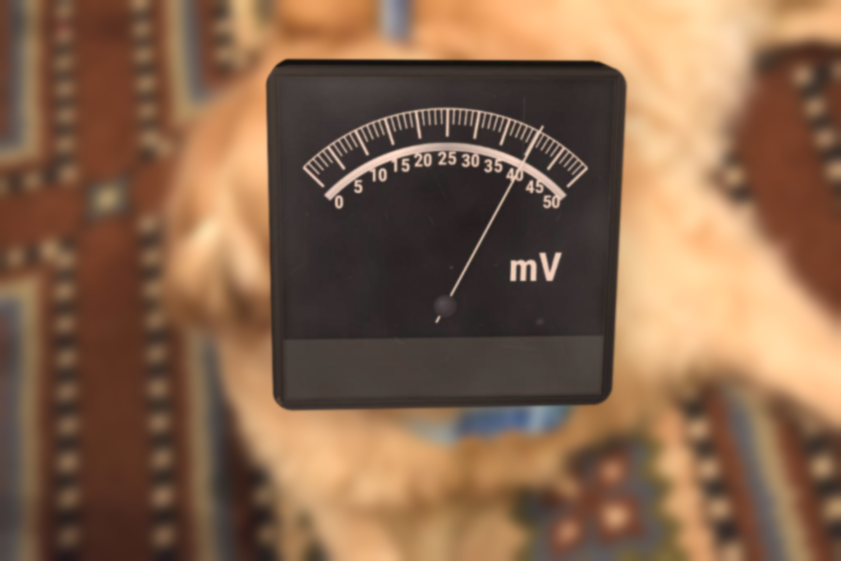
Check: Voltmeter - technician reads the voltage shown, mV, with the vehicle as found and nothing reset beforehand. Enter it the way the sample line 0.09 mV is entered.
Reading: 40 mV
